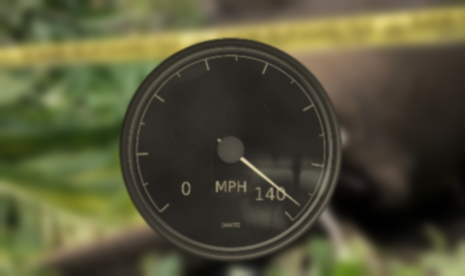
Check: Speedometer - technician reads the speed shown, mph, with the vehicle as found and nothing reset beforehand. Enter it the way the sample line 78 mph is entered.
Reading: 135 mph
